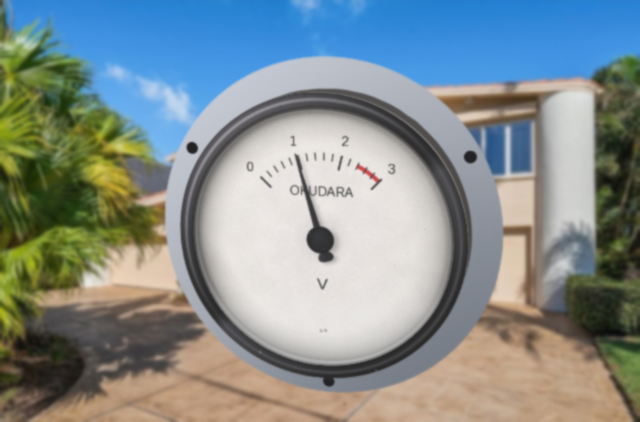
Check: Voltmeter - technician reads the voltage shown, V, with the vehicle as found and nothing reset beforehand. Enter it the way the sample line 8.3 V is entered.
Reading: 1 V
